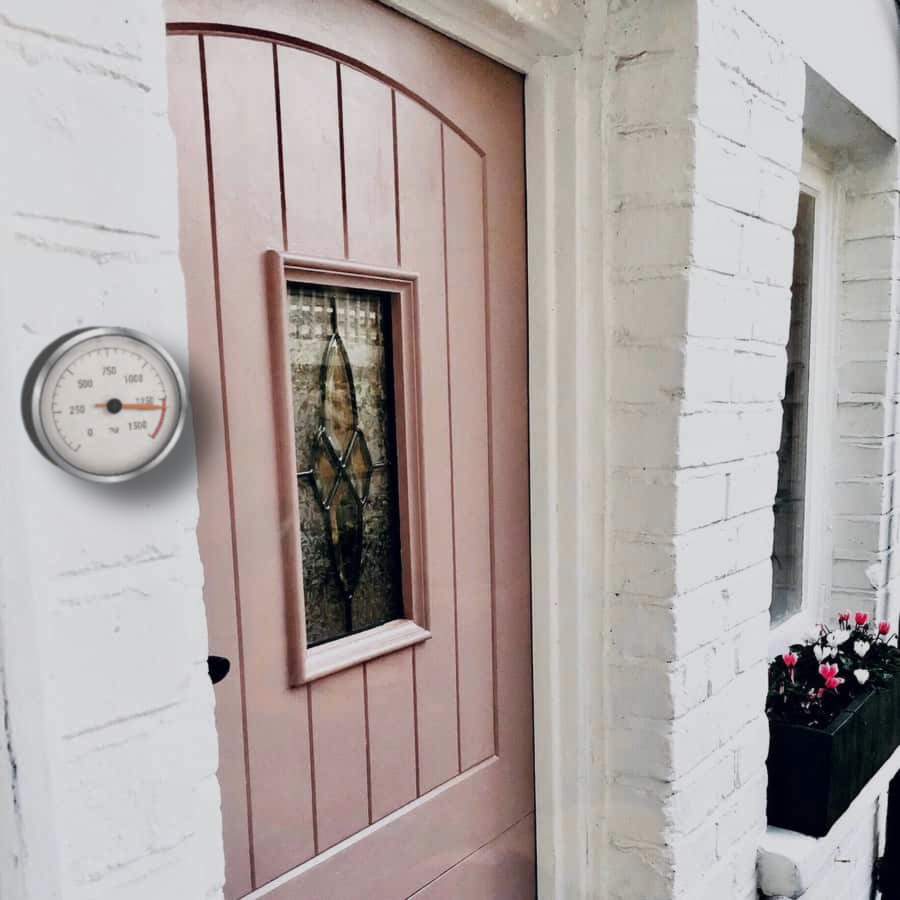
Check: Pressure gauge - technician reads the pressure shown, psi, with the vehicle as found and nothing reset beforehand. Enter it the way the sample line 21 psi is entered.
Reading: 1300 psi
